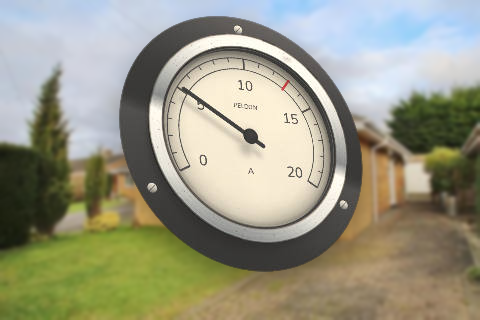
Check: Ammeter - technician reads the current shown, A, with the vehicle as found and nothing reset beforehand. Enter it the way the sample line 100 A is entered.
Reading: 5 A
